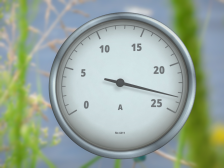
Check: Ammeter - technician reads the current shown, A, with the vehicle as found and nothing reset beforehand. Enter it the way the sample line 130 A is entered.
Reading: 23.5 A
